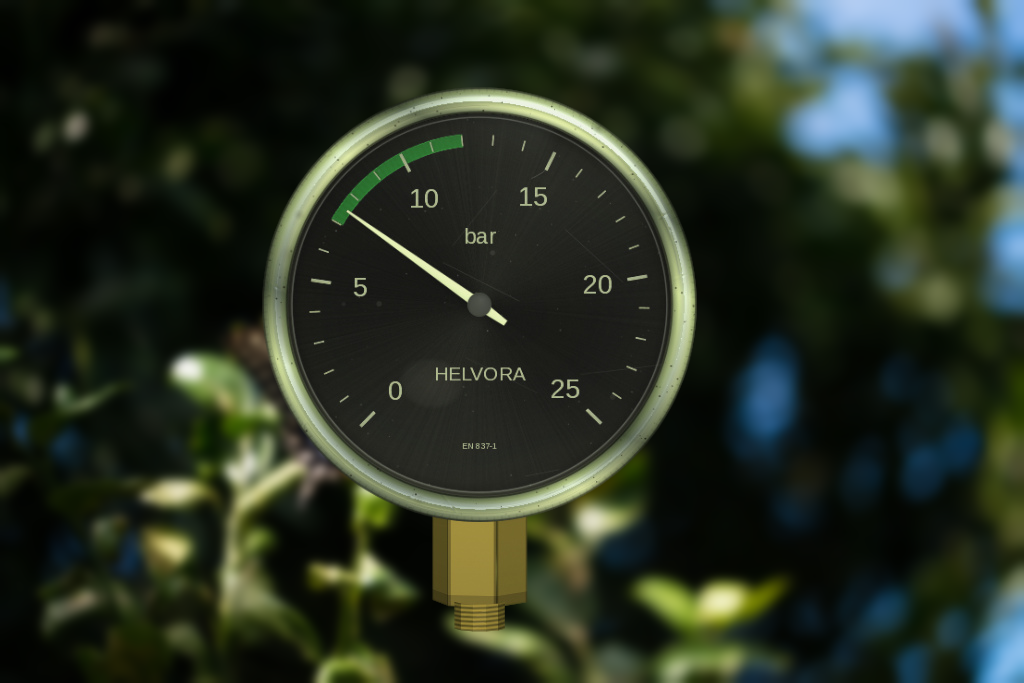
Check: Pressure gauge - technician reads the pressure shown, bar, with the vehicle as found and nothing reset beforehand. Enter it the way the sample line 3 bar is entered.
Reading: 7.5 bar
